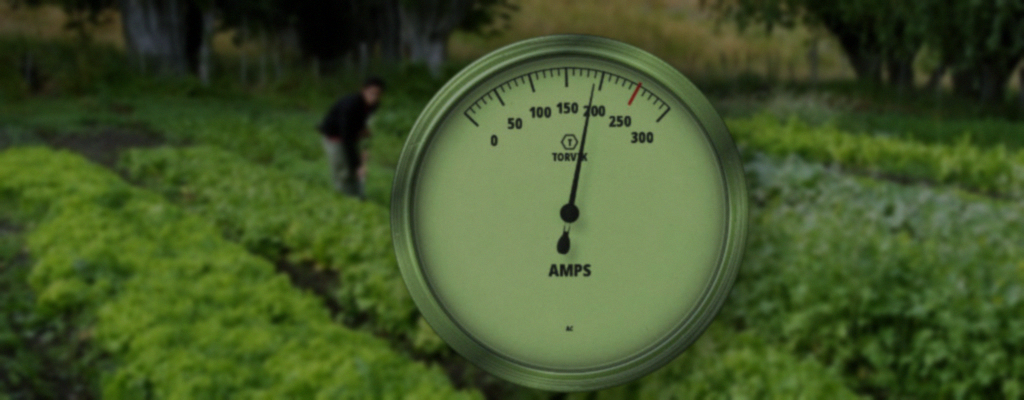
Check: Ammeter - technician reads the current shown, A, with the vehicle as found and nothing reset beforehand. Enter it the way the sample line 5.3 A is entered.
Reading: 190 A
